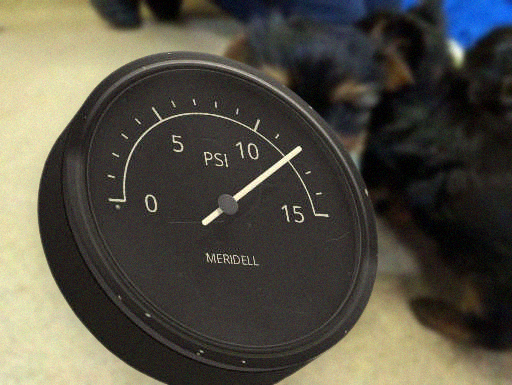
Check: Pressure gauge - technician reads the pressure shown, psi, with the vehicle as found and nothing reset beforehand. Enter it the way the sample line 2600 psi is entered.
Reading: 12 psi
